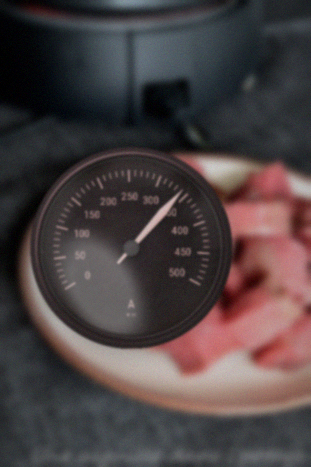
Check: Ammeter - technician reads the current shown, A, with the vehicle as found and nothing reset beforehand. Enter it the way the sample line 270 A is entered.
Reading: 340 A
